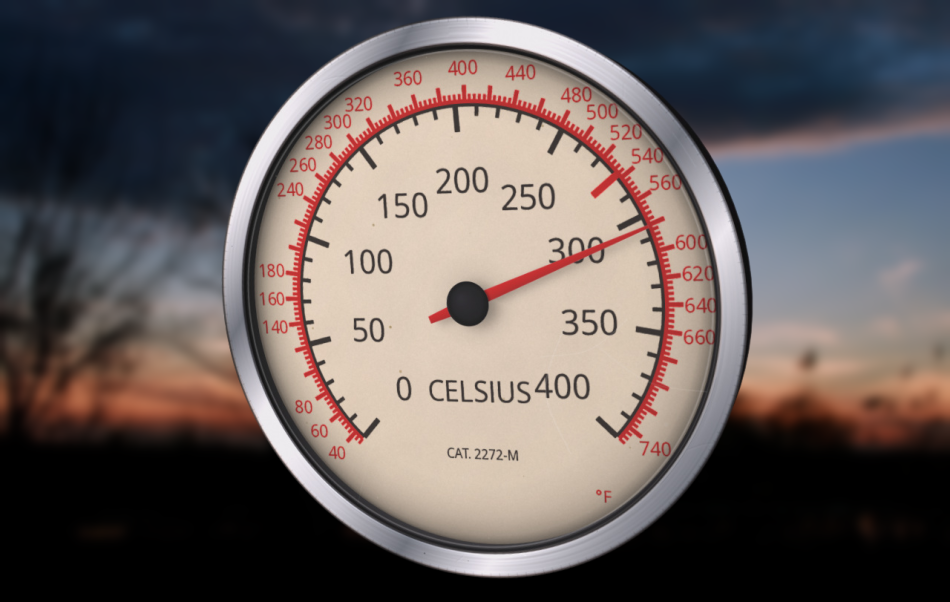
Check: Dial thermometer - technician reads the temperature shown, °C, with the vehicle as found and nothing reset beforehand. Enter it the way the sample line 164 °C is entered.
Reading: 305 °C
